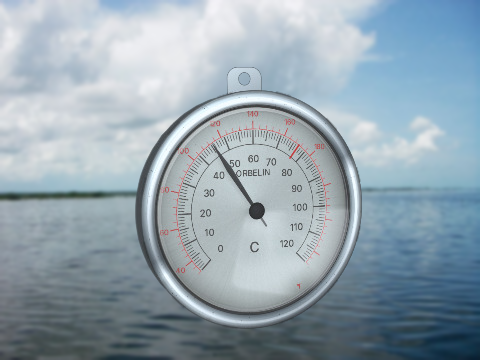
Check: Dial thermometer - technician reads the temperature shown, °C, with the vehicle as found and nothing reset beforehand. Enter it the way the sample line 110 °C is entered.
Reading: 45 °C
